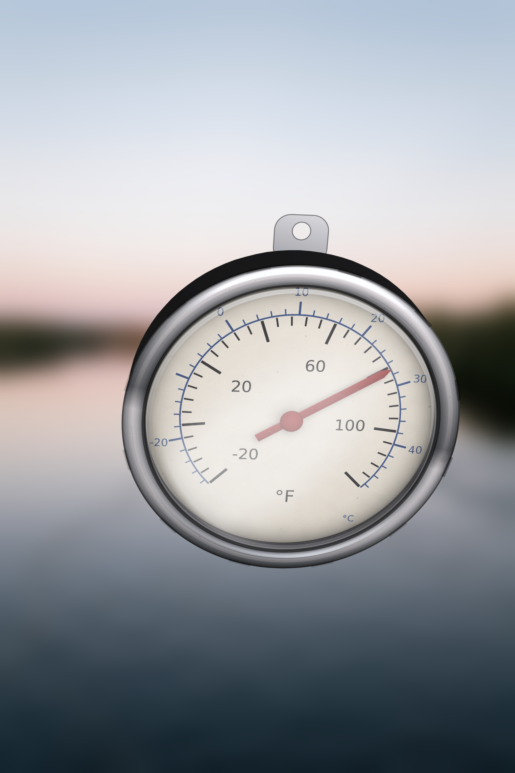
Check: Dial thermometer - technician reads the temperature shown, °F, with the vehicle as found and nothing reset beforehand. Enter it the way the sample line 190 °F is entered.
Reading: 80 °F
